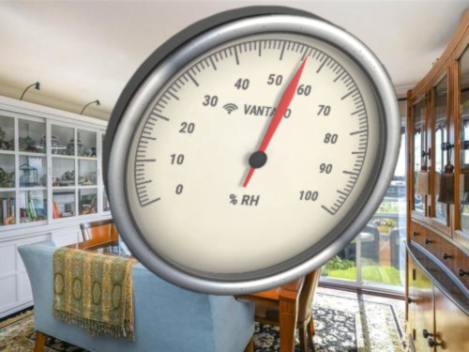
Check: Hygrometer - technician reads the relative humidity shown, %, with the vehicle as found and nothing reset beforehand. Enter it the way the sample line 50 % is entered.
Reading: 55 %
